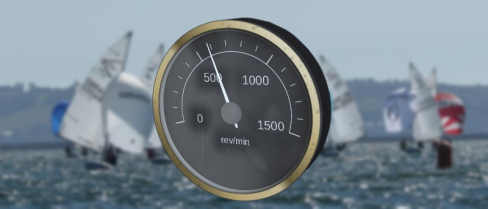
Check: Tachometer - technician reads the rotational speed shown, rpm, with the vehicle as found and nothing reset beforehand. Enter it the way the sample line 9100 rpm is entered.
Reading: 600 rpm
